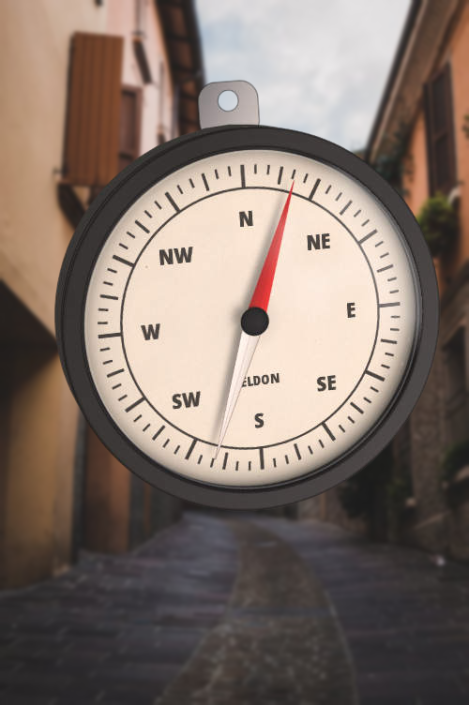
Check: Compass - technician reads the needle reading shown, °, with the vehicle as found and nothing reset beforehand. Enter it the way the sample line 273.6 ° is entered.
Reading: 20 °
